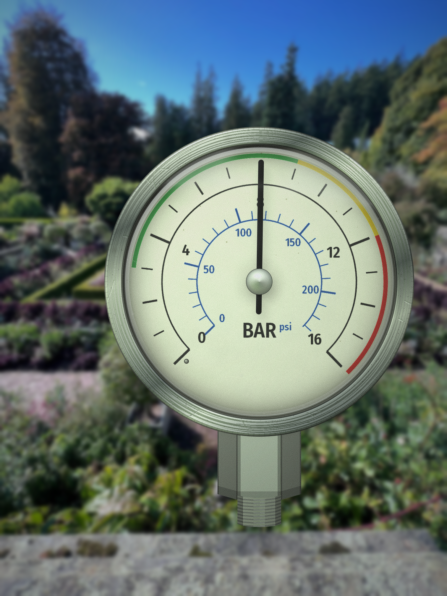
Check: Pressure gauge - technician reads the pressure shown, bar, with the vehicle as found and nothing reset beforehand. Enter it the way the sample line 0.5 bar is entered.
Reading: 8 bar
